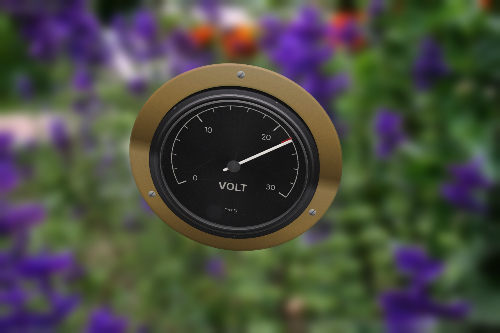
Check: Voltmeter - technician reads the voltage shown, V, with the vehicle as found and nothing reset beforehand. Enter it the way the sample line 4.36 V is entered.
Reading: 22 V
